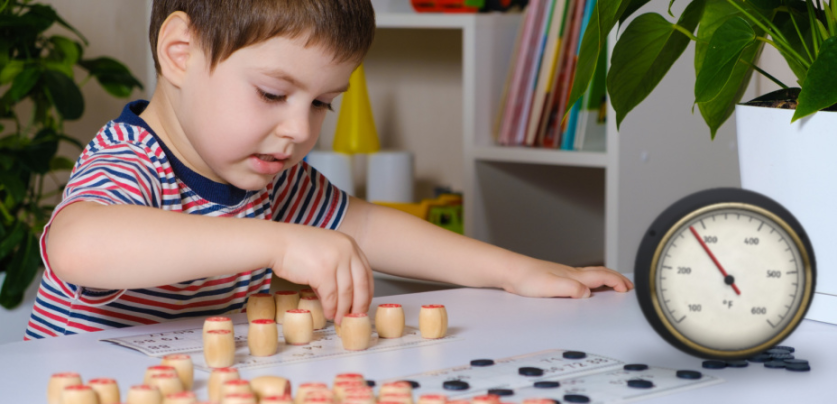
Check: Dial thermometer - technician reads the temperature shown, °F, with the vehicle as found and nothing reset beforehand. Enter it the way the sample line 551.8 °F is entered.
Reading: 280 °F
